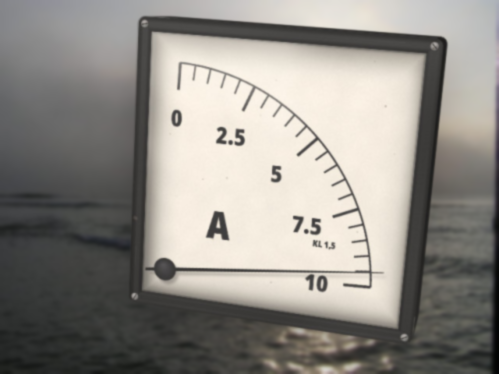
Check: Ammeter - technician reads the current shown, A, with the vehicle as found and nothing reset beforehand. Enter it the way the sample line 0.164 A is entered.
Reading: 9.5 A
